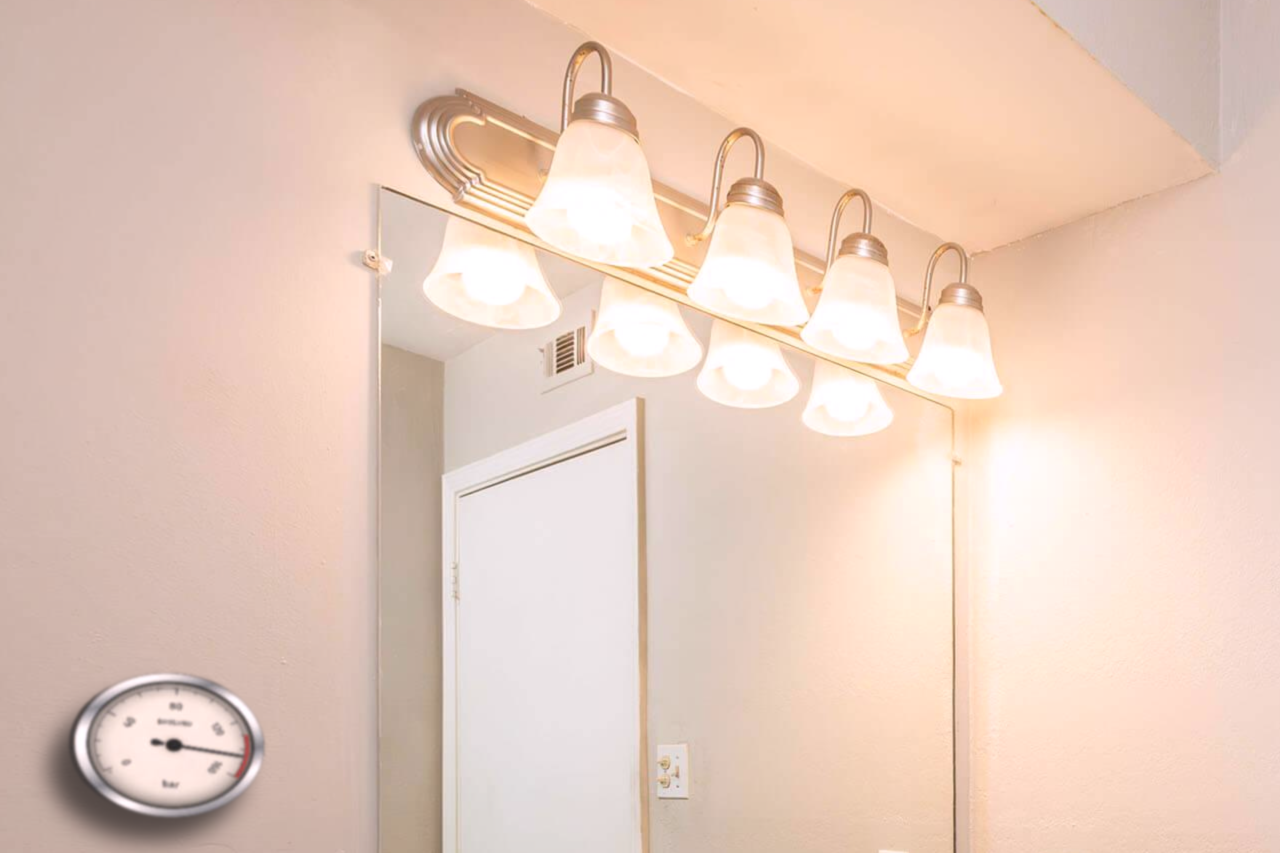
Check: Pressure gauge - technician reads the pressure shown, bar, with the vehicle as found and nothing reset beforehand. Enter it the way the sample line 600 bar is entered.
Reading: 145 bar
